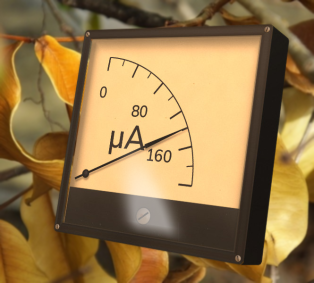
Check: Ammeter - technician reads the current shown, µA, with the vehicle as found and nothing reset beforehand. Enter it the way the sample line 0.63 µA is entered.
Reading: 140 µA
